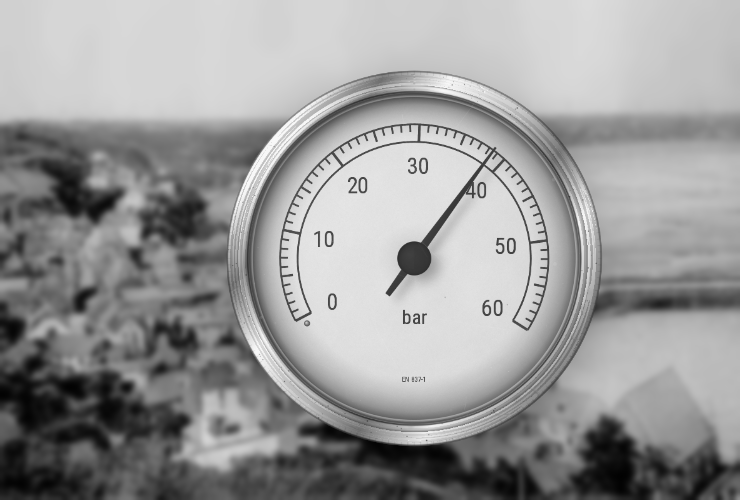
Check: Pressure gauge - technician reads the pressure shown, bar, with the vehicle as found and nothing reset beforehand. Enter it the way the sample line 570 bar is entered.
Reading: 38.5 bar
